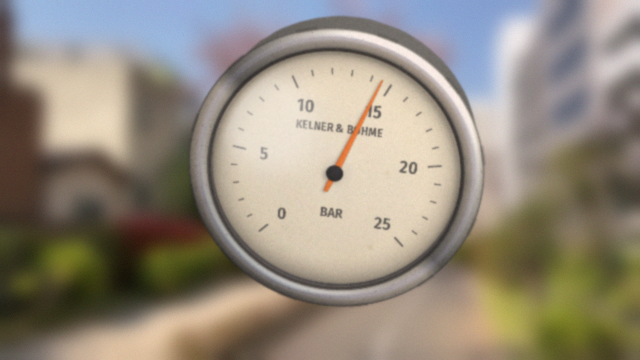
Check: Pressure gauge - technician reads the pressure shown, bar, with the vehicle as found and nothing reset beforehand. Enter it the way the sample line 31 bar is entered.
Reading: 14.5 bar
